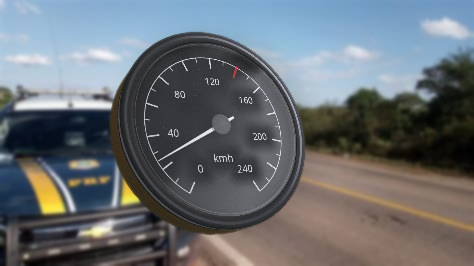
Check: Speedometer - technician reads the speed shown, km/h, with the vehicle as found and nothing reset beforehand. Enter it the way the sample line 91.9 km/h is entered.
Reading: 25 km/h
